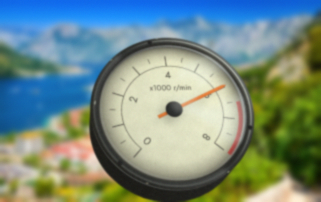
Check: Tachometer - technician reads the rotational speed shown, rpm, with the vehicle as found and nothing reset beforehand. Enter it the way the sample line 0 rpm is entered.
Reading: 6000 rpm
